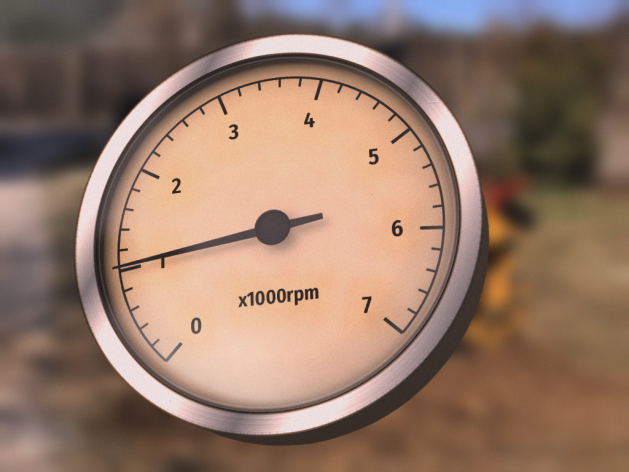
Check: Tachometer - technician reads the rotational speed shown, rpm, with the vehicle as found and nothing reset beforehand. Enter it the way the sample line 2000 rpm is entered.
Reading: 1000 rpm
